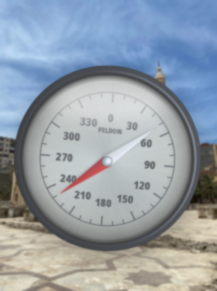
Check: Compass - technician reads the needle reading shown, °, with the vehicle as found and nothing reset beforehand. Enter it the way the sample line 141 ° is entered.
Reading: 230 °
